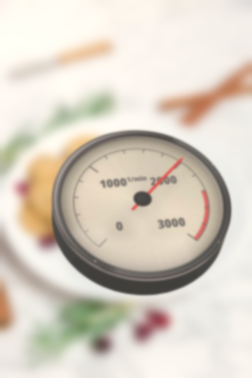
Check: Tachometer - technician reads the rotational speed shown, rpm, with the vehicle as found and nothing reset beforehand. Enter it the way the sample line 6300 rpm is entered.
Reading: 2000 rpm
